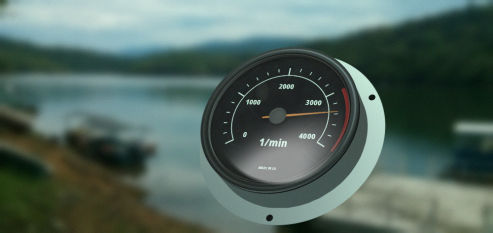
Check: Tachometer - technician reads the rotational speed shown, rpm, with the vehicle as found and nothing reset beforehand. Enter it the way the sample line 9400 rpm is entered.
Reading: 3400 rpm
